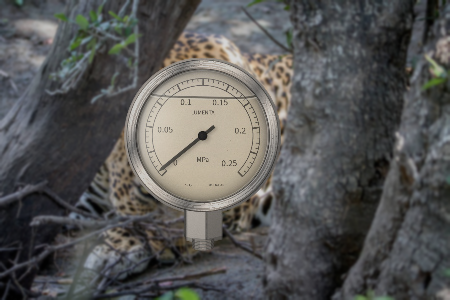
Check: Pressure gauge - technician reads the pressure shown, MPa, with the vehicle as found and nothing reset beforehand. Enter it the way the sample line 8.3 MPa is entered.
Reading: 0.005 MPa
